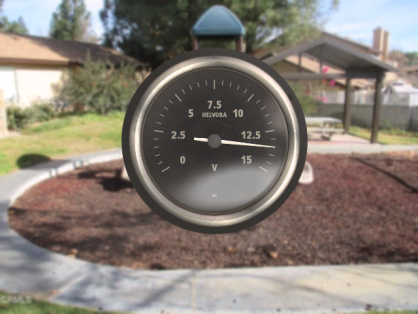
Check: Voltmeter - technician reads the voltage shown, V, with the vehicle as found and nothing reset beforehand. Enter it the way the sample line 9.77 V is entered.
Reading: 13.5 V
